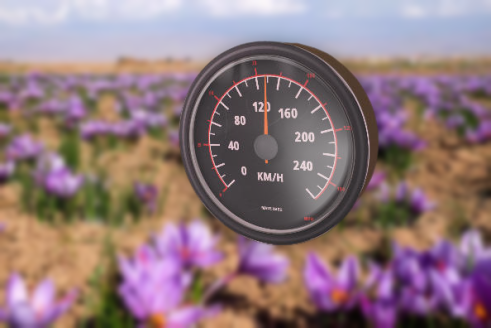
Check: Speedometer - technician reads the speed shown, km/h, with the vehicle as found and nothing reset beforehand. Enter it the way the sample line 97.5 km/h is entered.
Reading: 130 km/h
